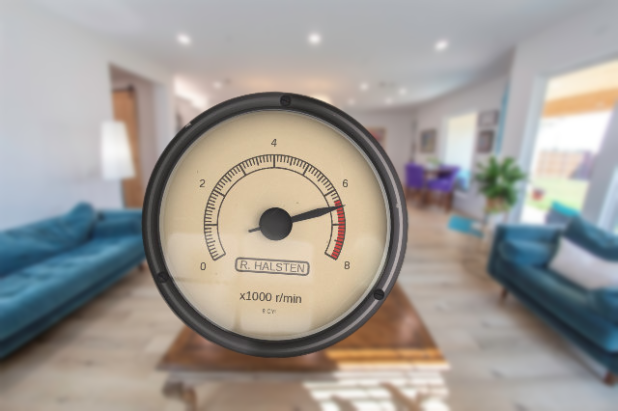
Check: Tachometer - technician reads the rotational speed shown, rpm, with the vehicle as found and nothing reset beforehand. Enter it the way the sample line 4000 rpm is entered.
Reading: 6500 rpm
